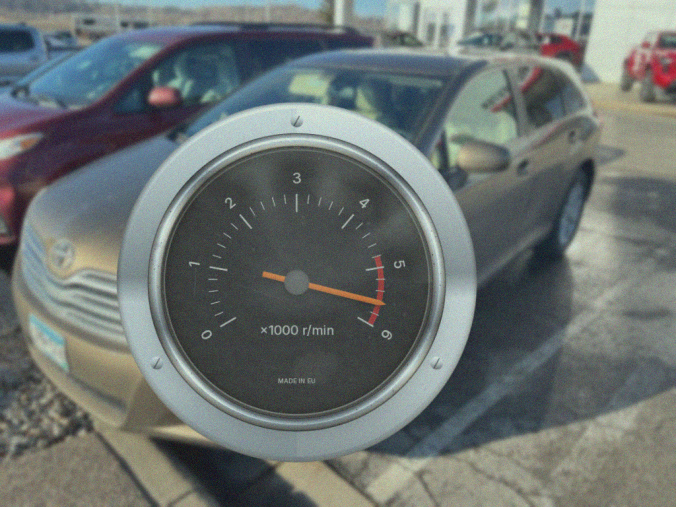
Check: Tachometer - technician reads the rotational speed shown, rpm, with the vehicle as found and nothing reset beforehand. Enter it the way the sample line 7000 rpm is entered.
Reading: 5600 rpm
